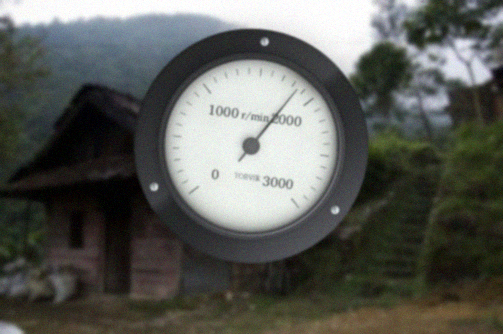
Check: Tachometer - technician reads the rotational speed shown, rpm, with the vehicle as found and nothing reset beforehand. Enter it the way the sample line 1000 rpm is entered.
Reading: 1850 rpm
